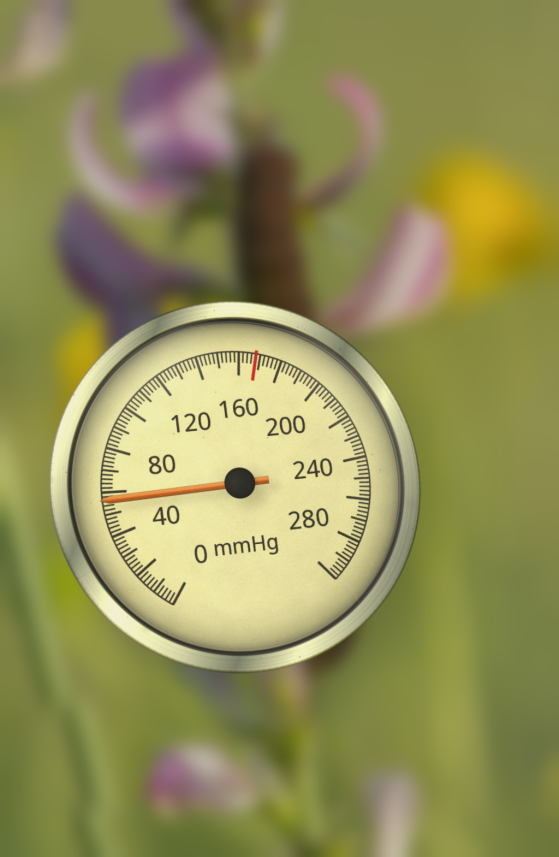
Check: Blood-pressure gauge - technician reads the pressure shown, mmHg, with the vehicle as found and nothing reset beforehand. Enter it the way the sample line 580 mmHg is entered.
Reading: 56 mmHg
